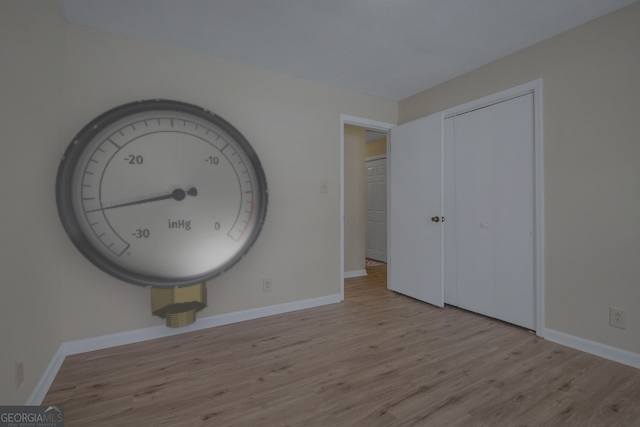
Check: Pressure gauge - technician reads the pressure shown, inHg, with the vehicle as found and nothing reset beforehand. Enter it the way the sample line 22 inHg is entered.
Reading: -26 inHg
